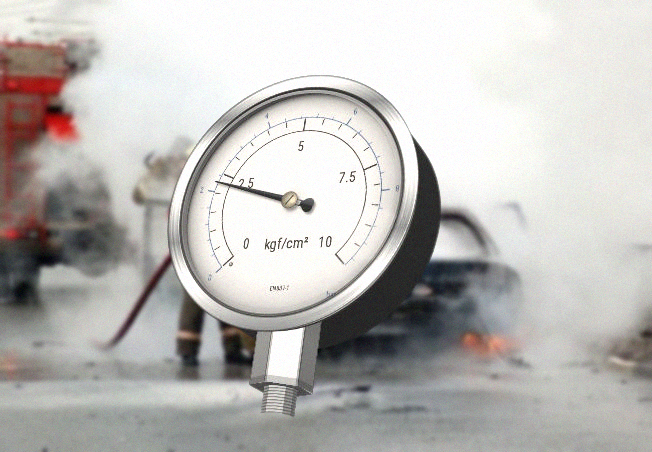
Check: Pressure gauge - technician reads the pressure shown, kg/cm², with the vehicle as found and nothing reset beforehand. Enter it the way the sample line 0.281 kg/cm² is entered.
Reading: 2.25 kg/cm²
